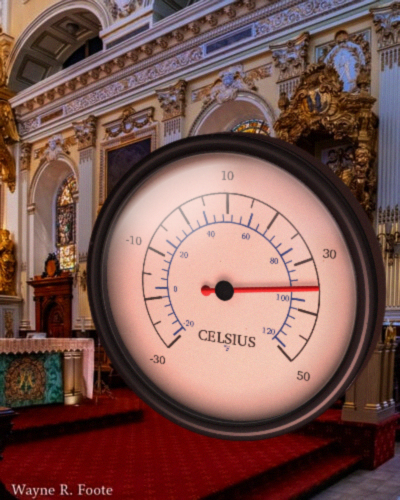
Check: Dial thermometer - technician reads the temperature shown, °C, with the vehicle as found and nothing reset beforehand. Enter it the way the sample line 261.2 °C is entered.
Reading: 35 °C
